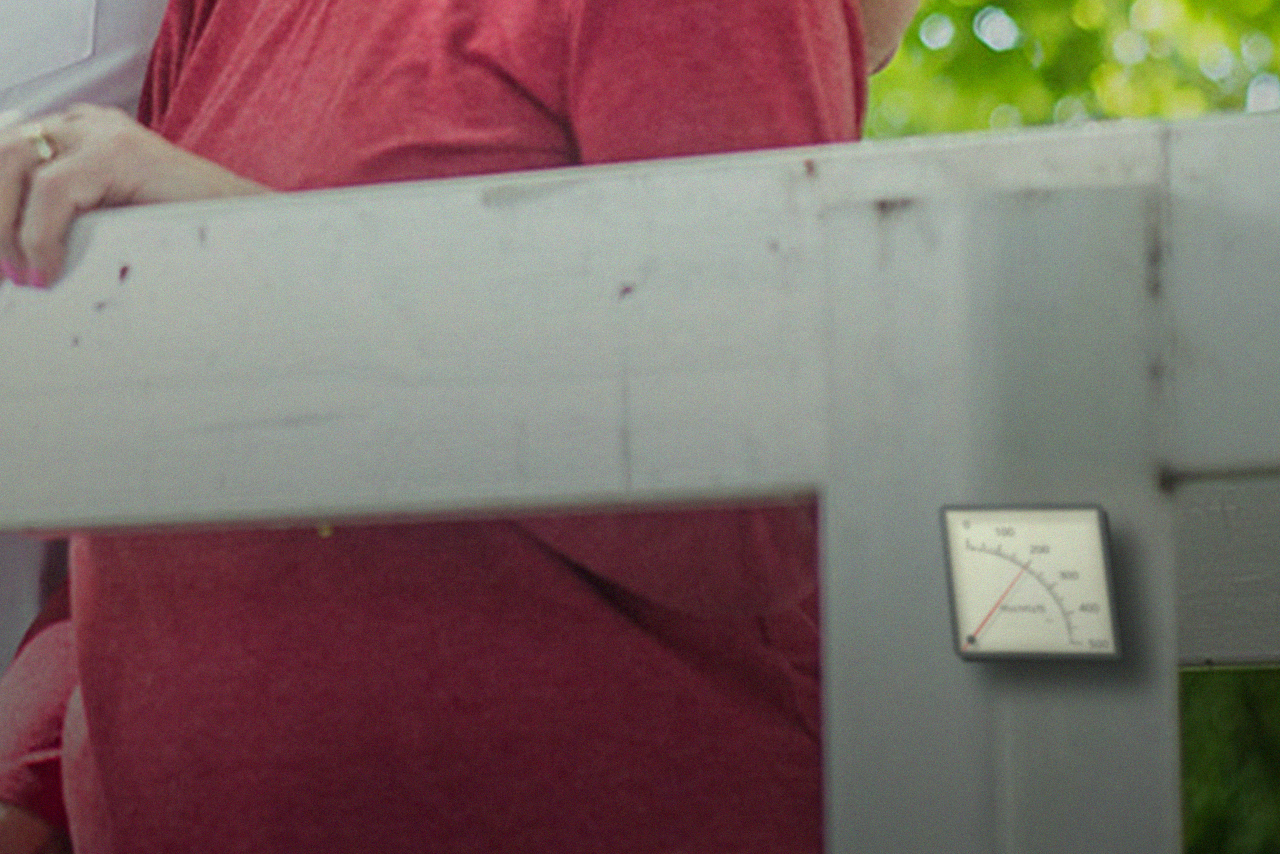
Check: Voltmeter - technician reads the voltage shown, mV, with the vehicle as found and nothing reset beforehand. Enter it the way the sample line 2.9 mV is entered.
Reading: 200 mV
